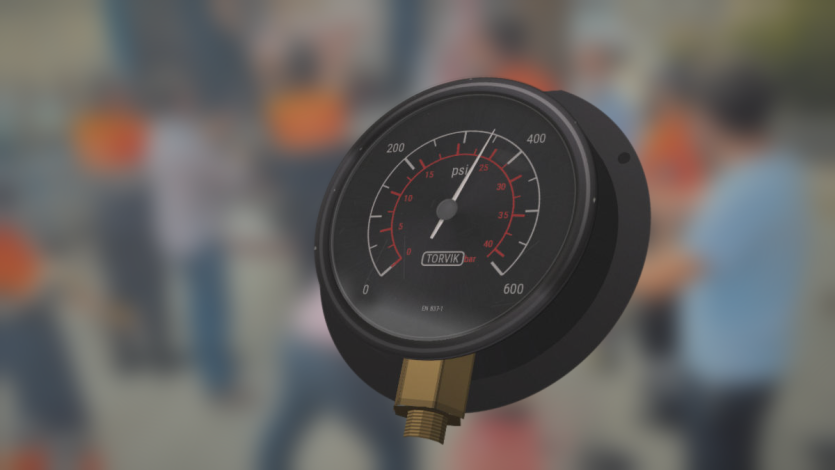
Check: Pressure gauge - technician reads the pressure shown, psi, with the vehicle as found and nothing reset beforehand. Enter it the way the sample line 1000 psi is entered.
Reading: 350 psi
